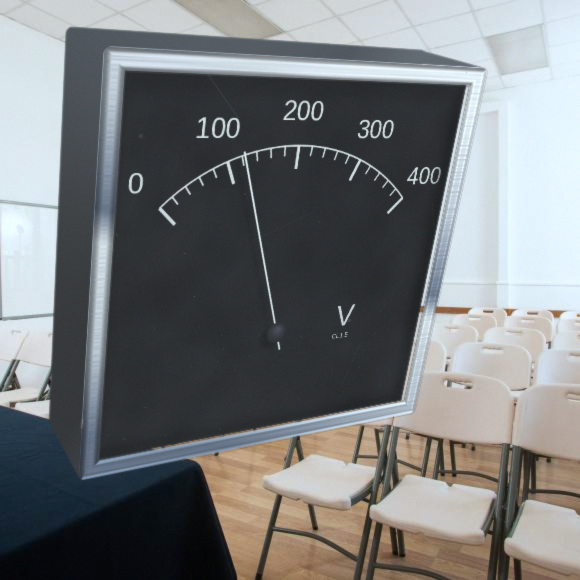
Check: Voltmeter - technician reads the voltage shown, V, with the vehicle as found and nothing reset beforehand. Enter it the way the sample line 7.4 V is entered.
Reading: 120 V
